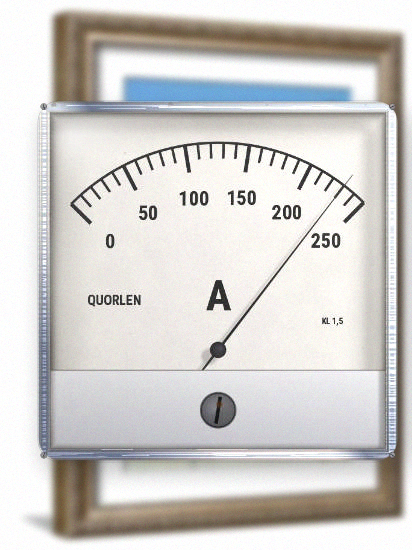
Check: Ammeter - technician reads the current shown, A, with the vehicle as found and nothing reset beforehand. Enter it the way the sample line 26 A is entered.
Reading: 230 A
